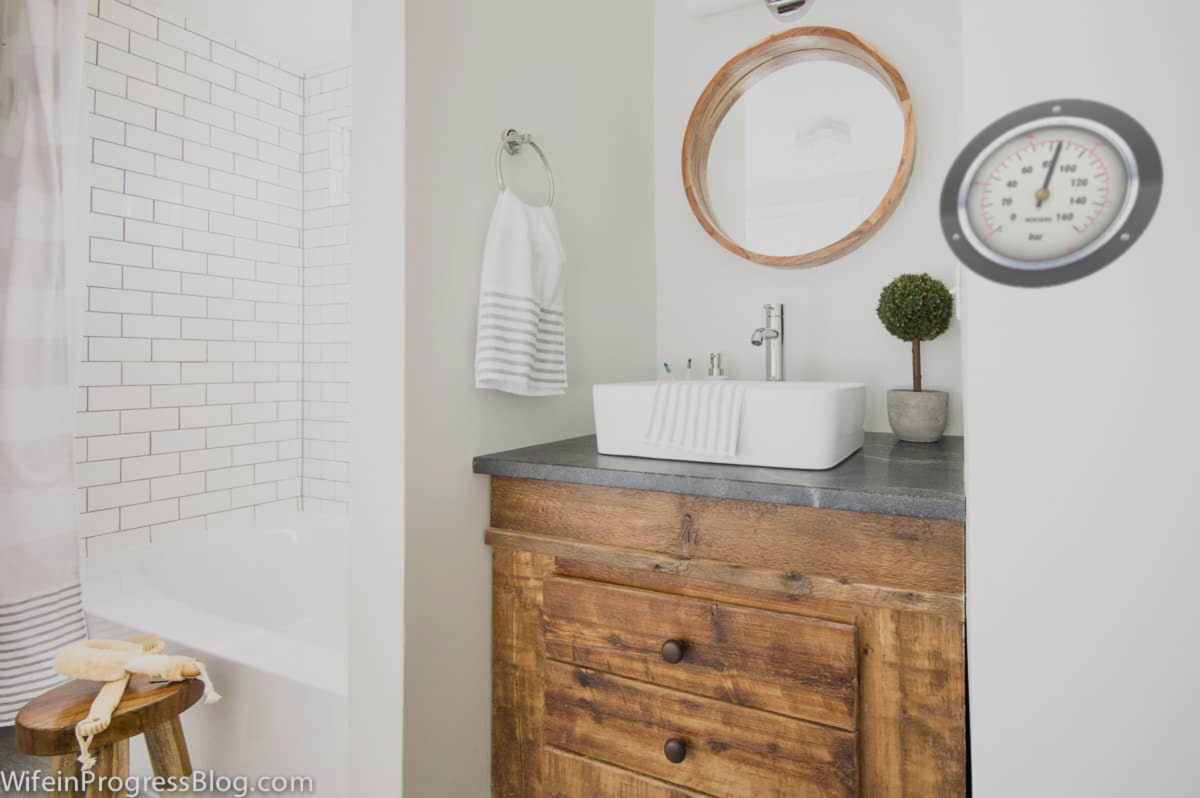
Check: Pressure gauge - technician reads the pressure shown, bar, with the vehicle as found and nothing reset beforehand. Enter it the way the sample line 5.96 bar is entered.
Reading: 85 bar
